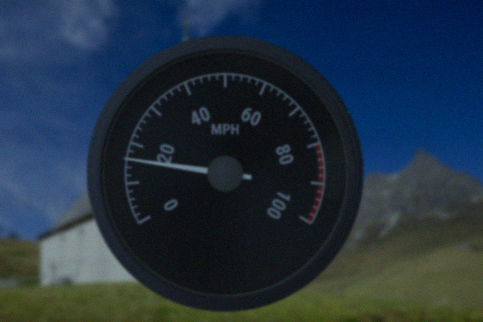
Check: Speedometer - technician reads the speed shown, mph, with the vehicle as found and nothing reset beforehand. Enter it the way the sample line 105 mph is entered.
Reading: 16 mph
